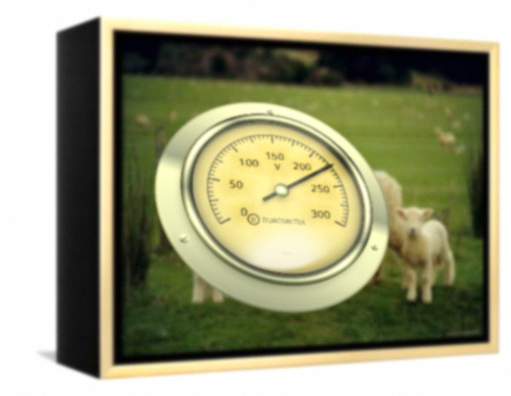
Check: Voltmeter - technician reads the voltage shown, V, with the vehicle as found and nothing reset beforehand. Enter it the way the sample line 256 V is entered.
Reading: 225 V
